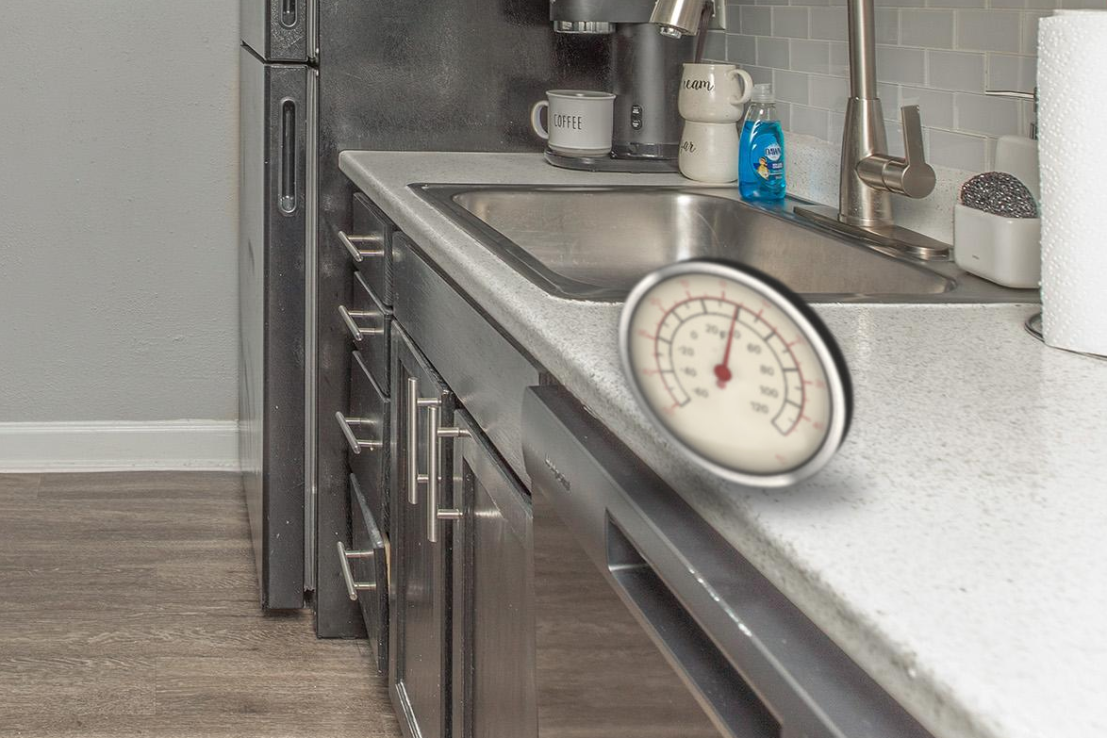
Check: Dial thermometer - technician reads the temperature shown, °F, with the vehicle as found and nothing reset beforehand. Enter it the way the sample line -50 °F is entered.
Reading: 40 °F
